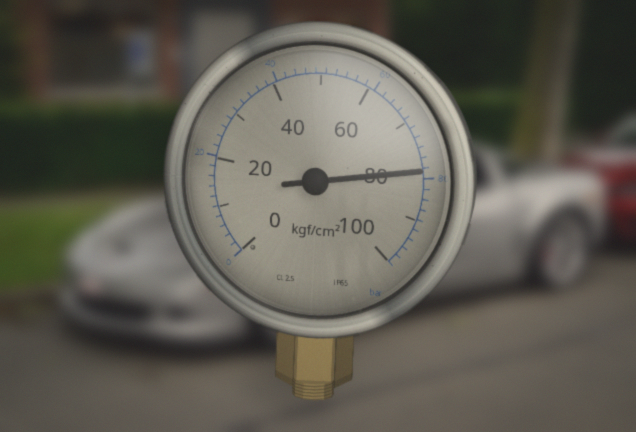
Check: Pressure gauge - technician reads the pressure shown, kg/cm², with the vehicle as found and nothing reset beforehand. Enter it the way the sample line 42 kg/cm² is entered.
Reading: 80 kg/cm²
